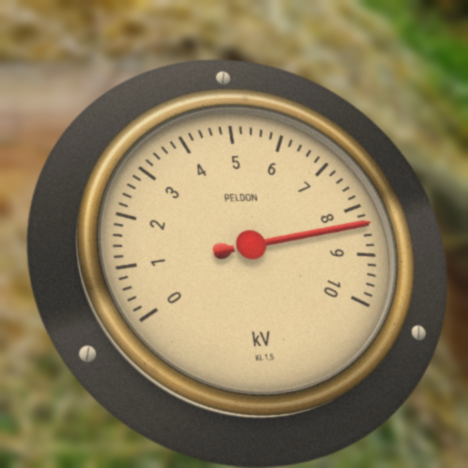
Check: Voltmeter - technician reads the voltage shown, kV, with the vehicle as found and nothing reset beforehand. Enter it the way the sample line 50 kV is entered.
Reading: 8.4 kV
